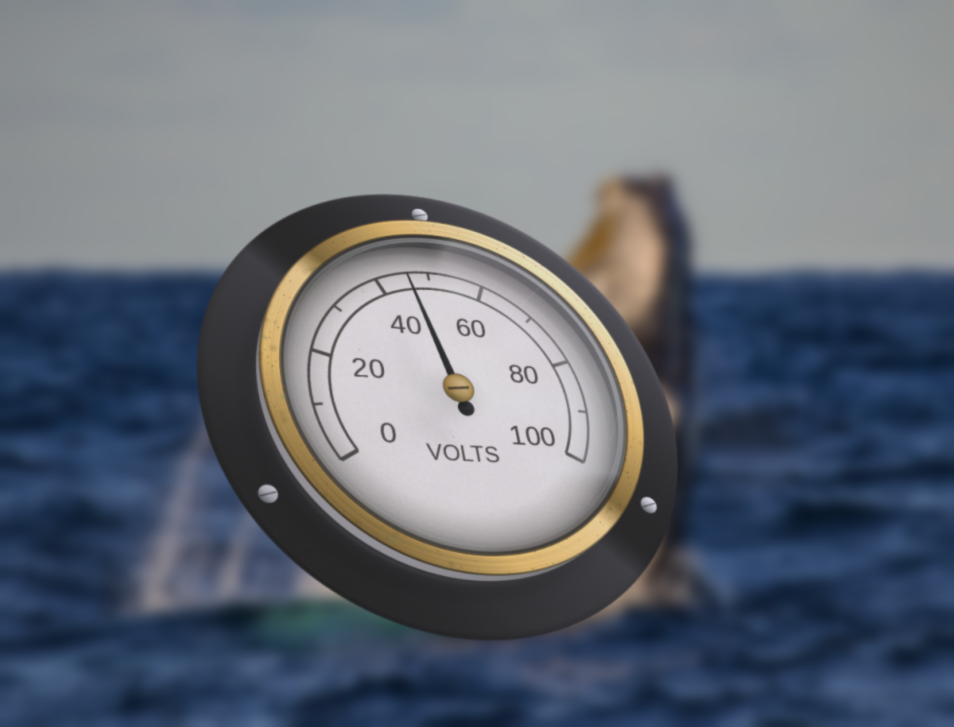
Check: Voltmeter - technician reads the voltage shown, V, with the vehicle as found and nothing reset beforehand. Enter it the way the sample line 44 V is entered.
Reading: 45 V
